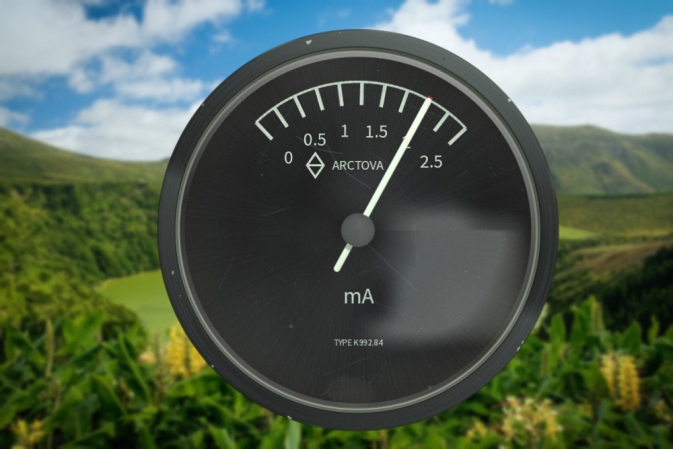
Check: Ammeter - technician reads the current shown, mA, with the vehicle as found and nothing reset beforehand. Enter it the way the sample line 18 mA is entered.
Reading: 2 mA
